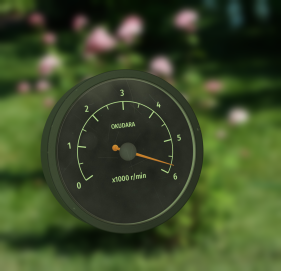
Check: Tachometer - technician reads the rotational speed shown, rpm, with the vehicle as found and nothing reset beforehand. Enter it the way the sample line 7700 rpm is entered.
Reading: 5750 rpm
